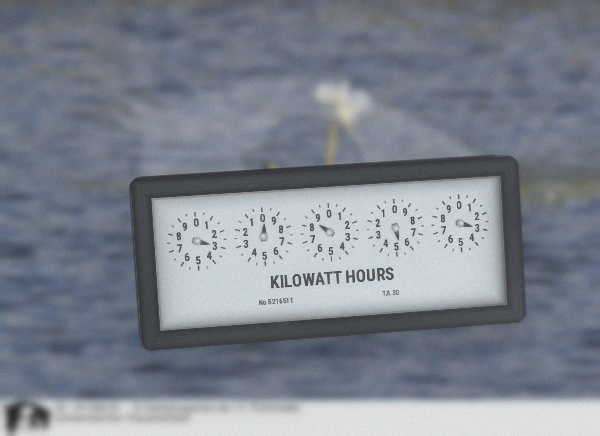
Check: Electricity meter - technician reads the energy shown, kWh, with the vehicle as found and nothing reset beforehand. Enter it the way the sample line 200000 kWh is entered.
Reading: 29853 kWh
